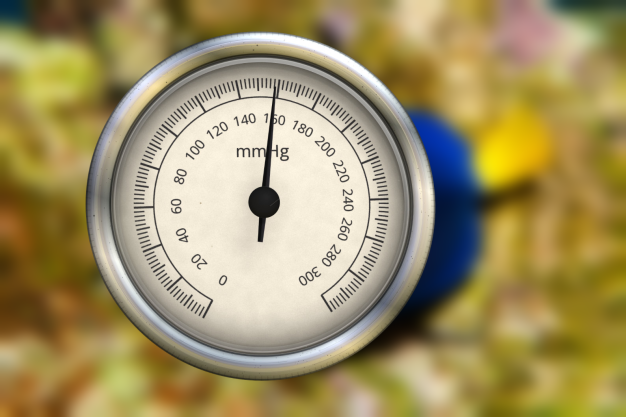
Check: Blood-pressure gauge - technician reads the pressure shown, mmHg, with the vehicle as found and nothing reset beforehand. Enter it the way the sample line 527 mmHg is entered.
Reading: 158 mmHg
